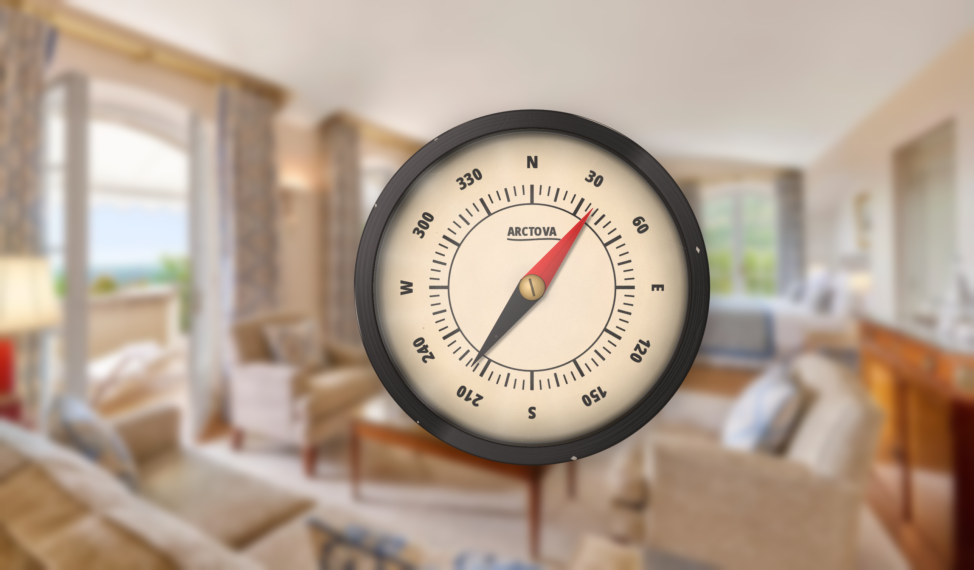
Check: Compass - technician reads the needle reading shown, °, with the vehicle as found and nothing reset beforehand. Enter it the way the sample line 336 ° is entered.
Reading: 37.5 °
